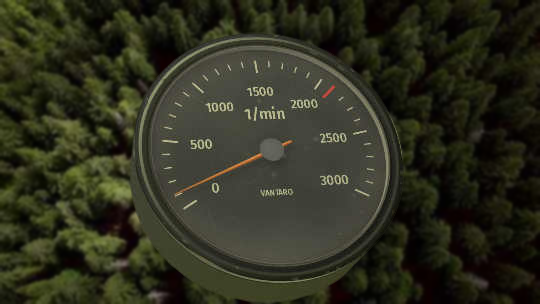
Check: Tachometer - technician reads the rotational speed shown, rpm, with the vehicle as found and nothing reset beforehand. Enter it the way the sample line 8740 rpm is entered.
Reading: 100 rpm
